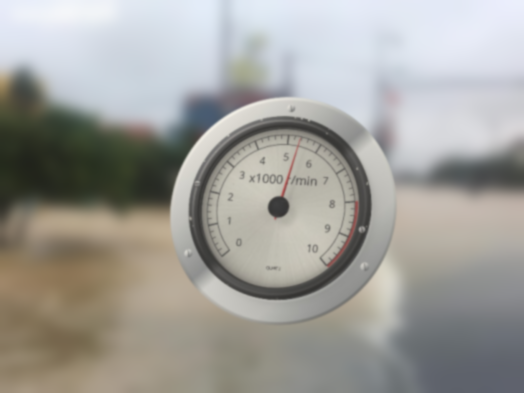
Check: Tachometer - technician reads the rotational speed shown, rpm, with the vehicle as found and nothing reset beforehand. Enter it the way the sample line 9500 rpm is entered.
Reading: 5400 rpm
